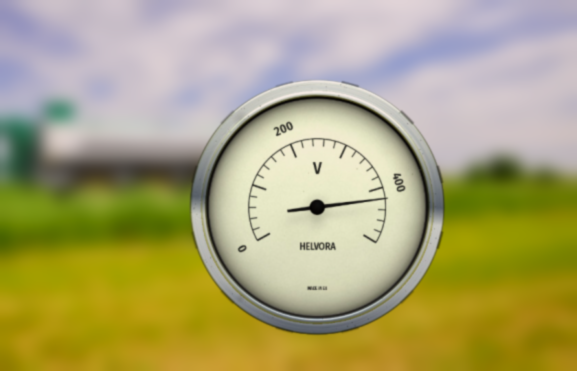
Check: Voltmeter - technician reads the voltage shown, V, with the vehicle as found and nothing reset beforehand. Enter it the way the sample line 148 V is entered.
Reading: 420 V
